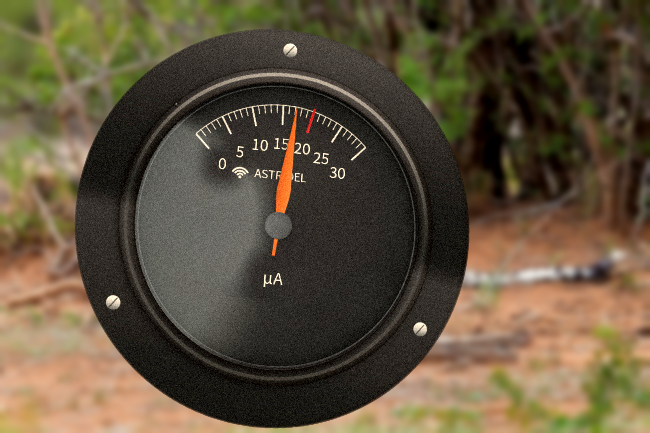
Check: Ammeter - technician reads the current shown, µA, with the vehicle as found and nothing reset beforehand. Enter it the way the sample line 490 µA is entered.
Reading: 17 µA
